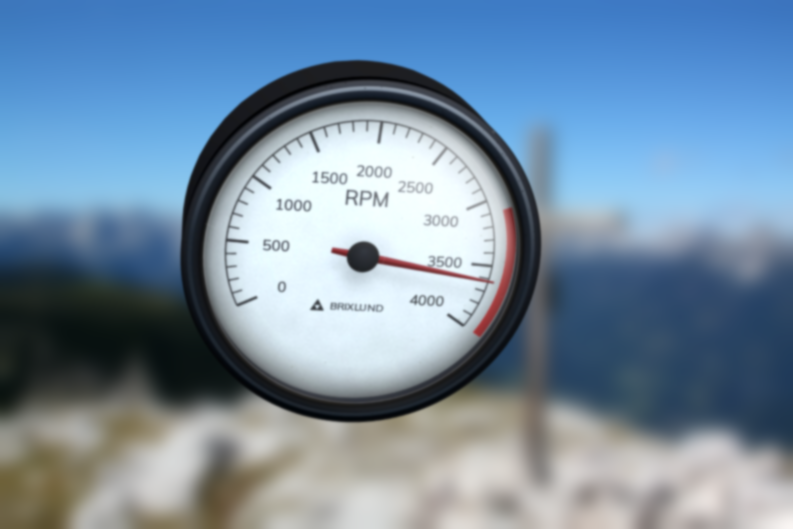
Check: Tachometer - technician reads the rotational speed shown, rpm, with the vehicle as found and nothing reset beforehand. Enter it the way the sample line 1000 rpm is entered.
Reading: 3600 rpm
